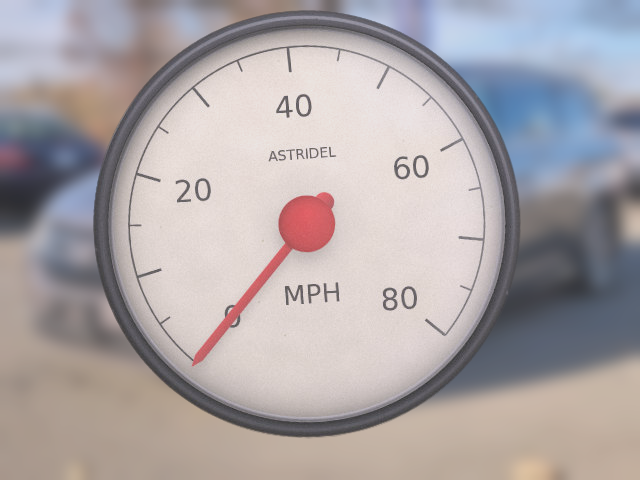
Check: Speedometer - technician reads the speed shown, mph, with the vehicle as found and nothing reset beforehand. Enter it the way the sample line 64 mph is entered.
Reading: 0 mph
